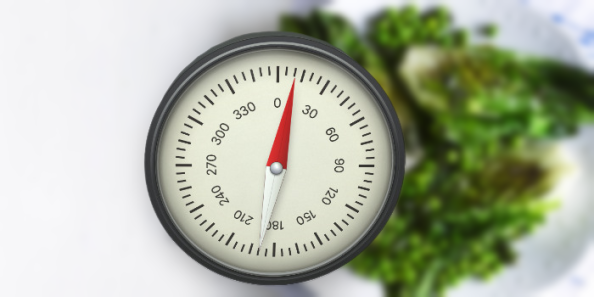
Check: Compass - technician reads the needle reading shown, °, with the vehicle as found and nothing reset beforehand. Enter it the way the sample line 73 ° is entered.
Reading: 10 °
